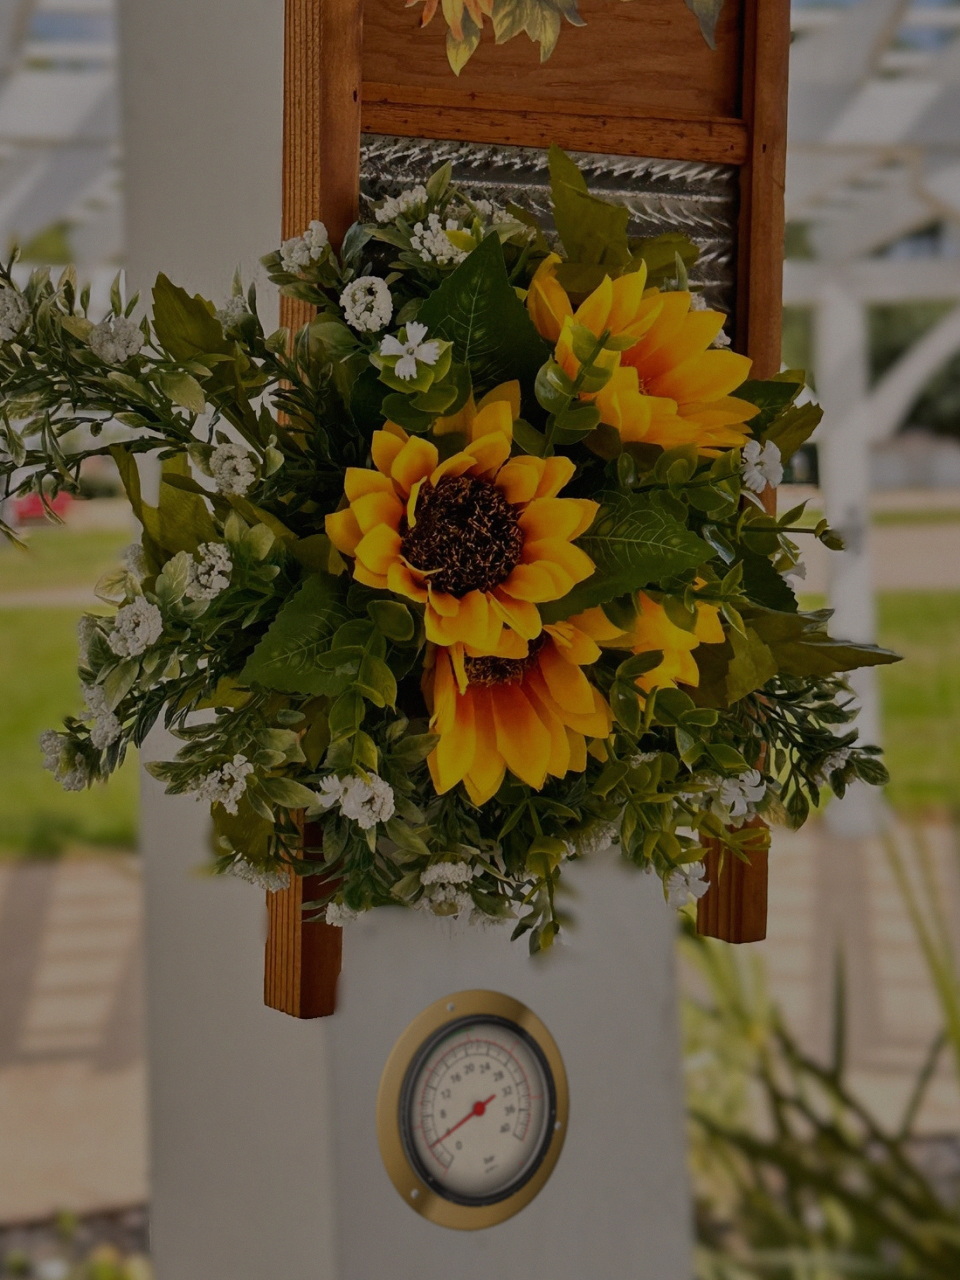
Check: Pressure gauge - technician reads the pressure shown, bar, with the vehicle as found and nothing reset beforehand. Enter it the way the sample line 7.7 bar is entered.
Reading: 4 bar
